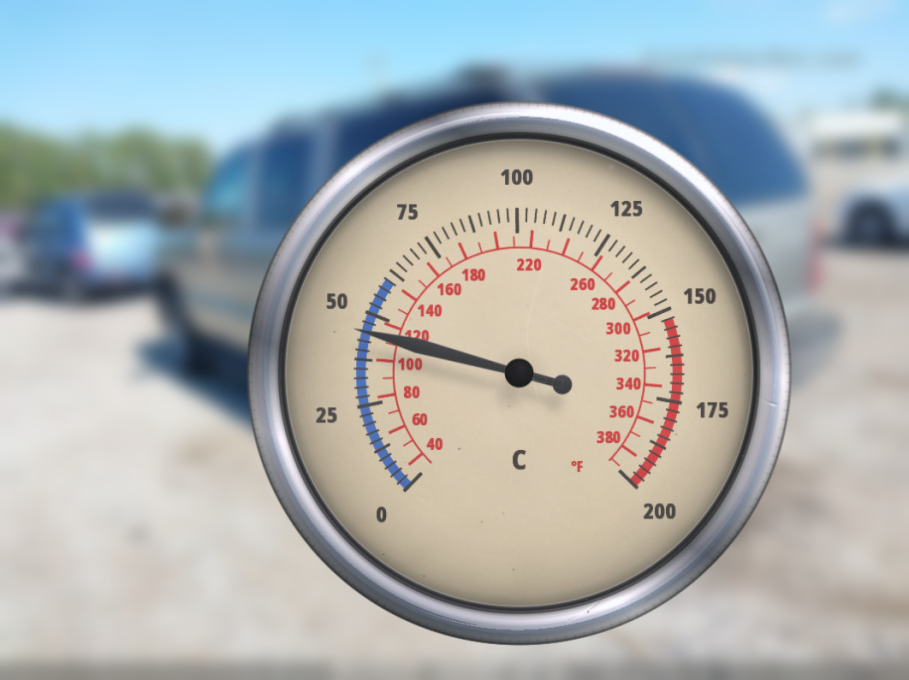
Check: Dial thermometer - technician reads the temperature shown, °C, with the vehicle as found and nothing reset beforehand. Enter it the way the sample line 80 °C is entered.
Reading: 45 °C
